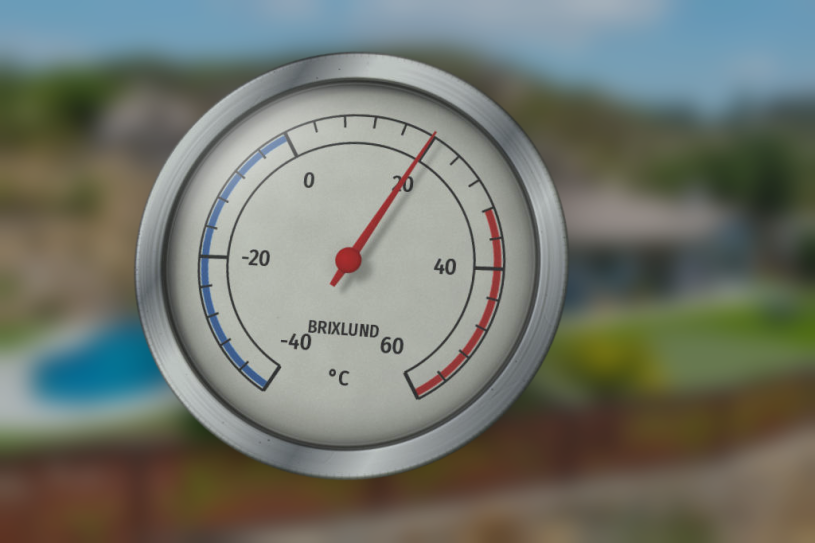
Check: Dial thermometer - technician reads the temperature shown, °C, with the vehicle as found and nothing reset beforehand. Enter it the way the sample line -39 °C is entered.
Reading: 20 °C
